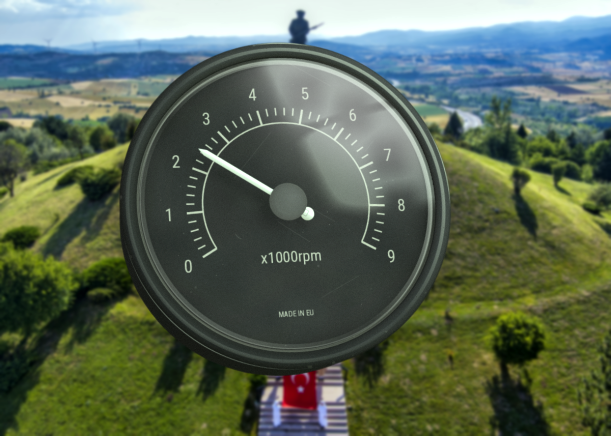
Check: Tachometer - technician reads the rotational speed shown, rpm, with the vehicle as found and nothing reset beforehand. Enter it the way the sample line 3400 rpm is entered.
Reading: 2400 rpm
